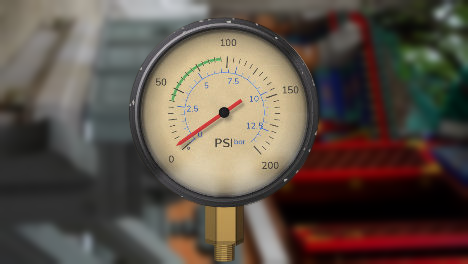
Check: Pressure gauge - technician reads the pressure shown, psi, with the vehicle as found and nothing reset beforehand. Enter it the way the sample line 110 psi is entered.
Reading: 5 psi
